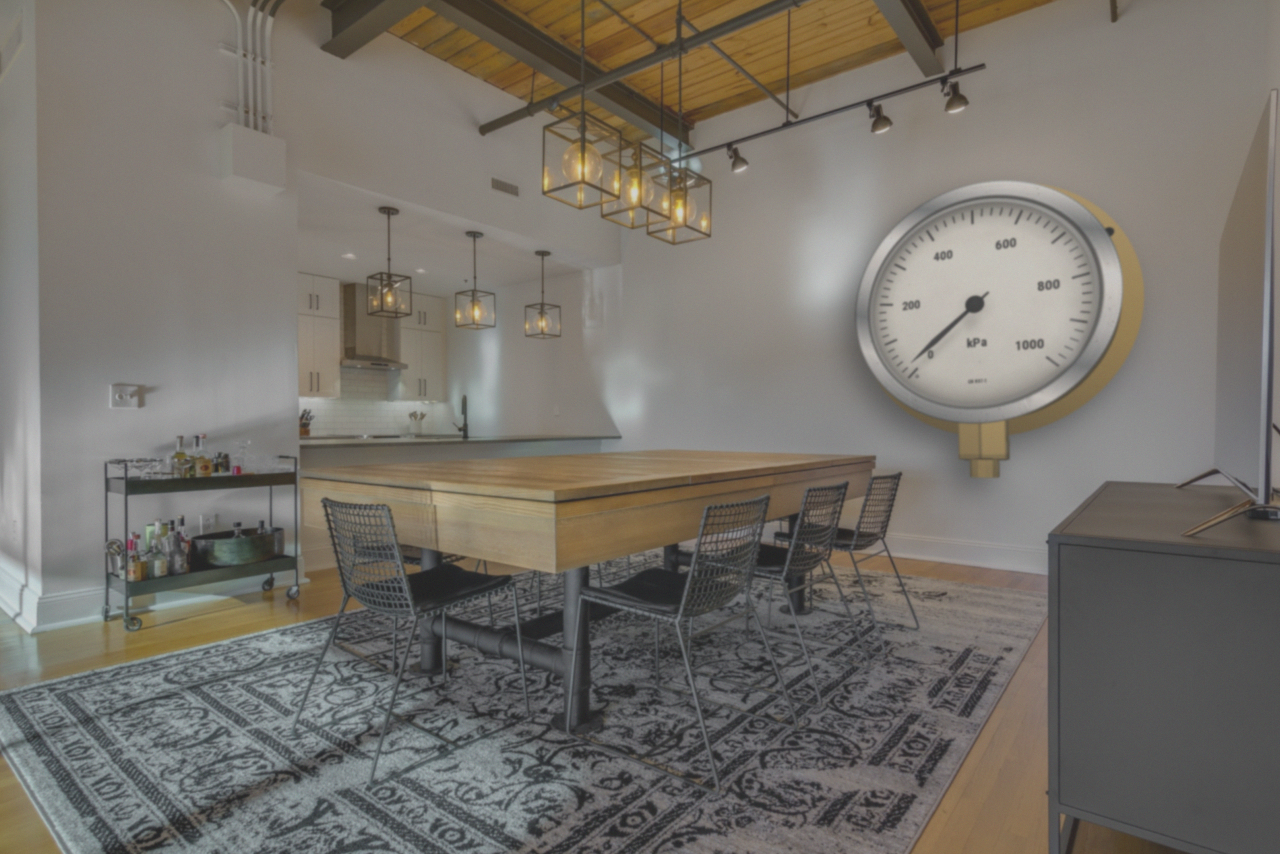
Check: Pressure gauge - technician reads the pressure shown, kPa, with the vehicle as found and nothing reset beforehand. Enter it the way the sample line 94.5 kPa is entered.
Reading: 20 kPa
